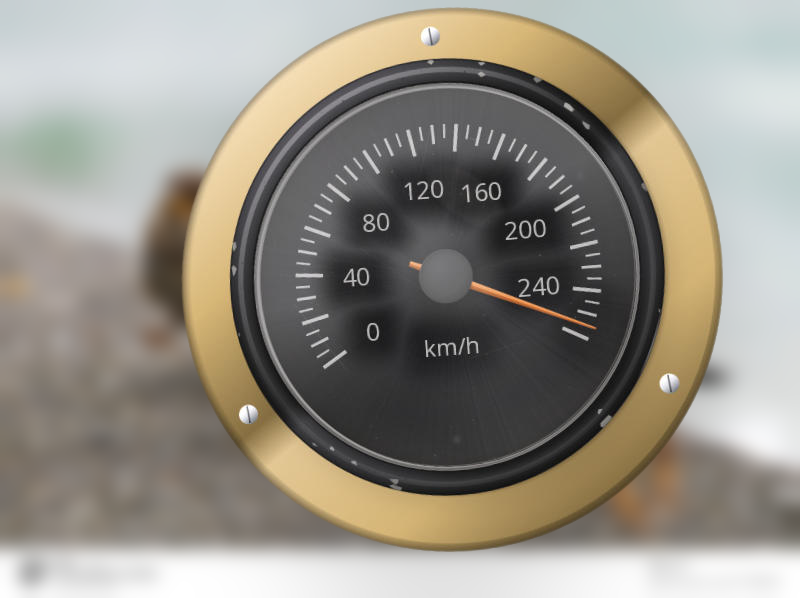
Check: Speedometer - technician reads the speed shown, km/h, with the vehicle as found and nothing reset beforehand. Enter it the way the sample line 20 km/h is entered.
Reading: 255 km/h
